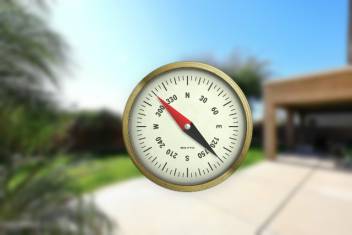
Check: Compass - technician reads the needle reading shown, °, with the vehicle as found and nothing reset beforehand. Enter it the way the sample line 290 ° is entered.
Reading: 315 °
